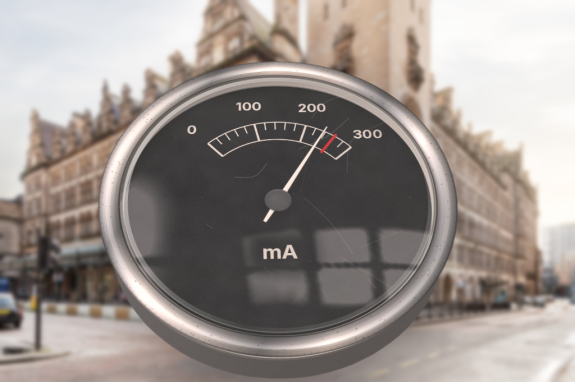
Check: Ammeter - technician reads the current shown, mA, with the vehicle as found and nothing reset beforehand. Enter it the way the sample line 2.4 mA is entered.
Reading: 240 mA
